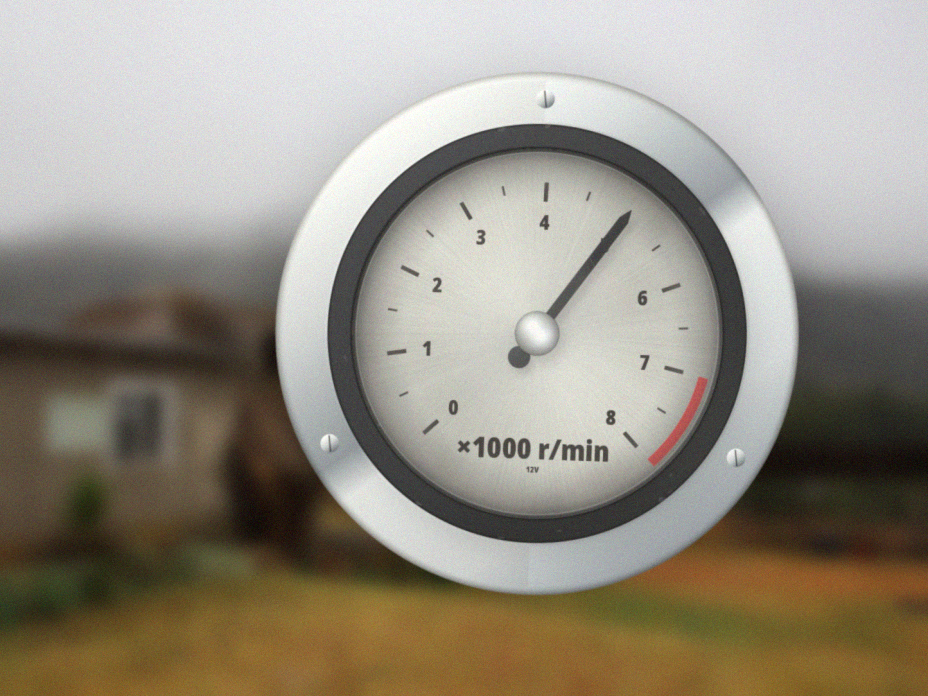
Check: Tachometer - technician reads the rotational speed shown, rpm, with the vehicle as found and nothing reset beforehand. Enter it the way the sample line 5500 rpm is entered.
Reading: 5000 rpm
